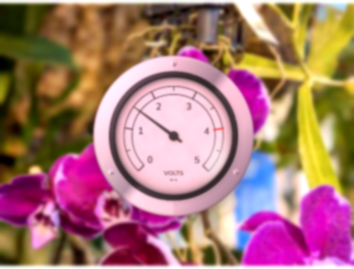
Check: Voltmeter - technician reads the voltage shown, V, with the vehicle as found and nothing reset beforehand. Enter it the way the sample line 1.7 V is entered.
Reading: 1.5 V
